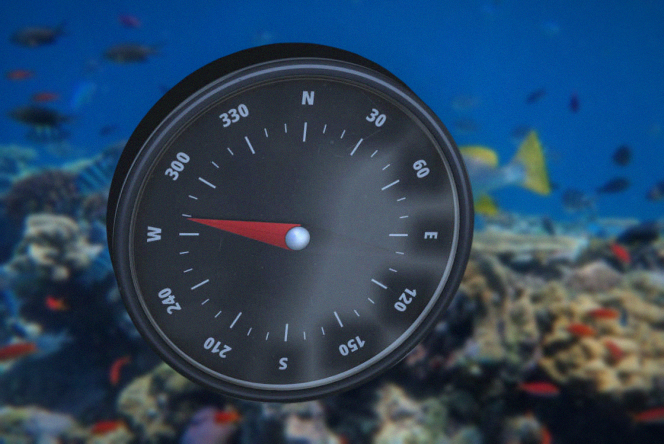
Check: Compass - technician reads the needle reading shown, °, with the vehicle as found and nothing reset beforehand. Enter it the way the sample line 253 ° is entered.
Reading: 280 °
